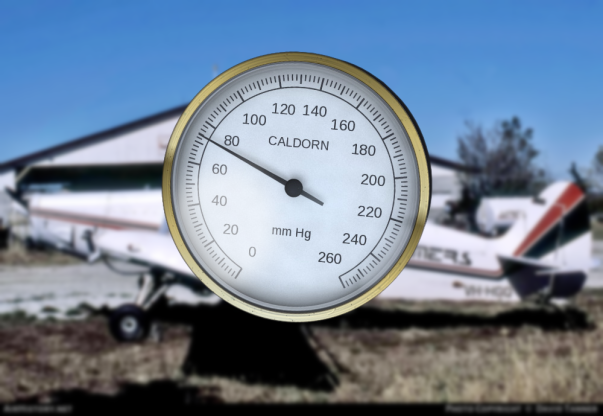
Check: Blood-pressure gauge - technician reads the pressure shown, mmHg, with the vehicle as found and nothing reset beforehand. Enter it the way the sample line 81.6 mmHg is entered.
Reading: 74 mmHg
